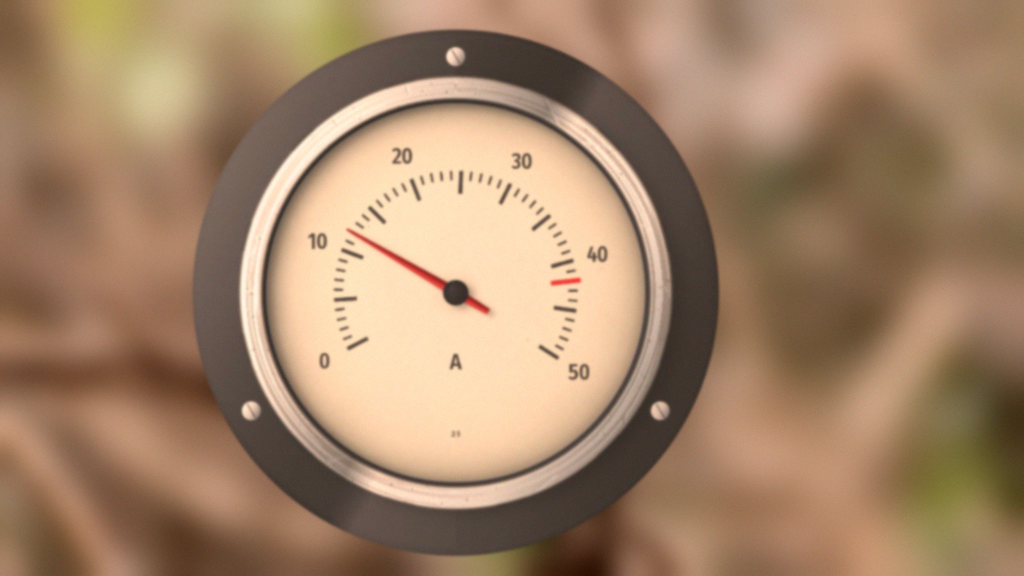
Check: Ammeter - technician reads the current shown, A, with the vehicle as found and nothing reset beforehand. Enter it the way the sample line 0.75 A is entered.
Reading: 12 A
